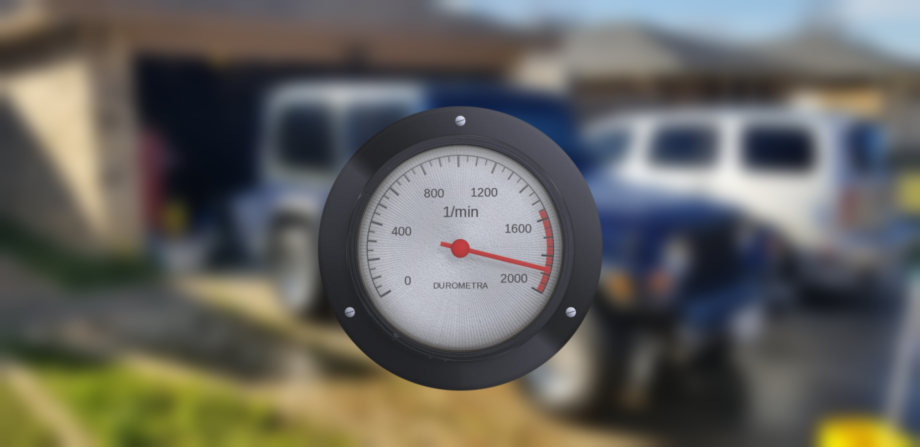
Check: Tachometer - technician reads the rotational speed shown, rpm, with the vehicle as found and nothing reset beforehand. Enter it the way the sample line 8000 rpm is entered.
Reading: 1875 rpm
